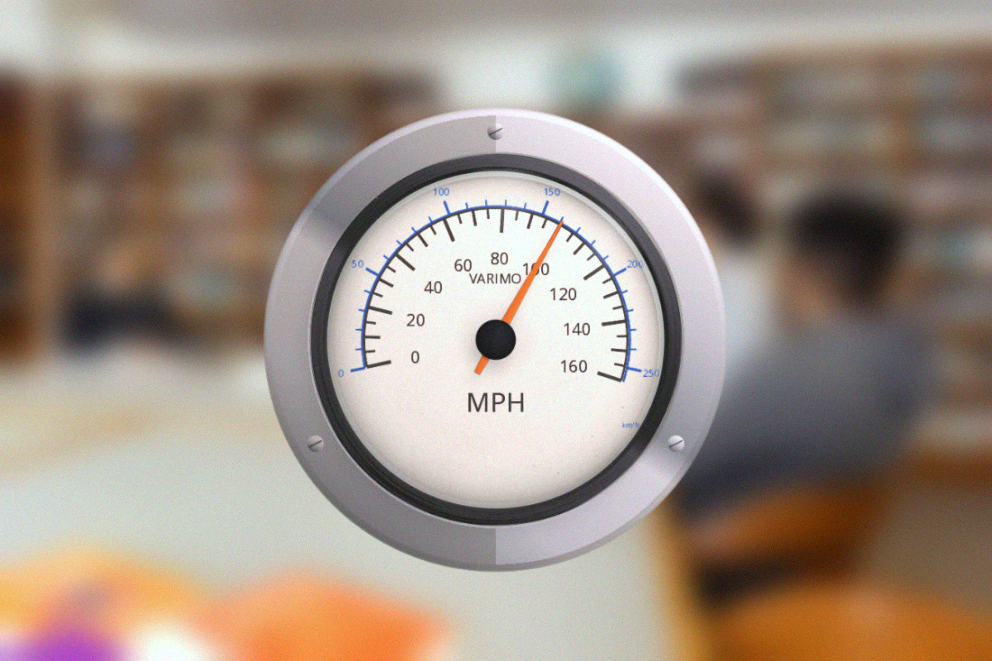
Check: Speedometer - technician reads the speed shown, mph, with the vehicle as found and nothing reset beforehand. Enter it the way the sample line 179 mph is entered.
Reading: 100 mph
